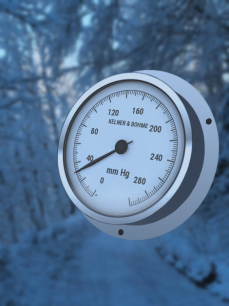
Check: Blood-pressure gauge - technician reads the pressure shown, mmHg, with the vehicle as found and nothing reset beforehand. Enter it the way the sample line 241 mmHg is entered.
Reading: 30 mmHg
